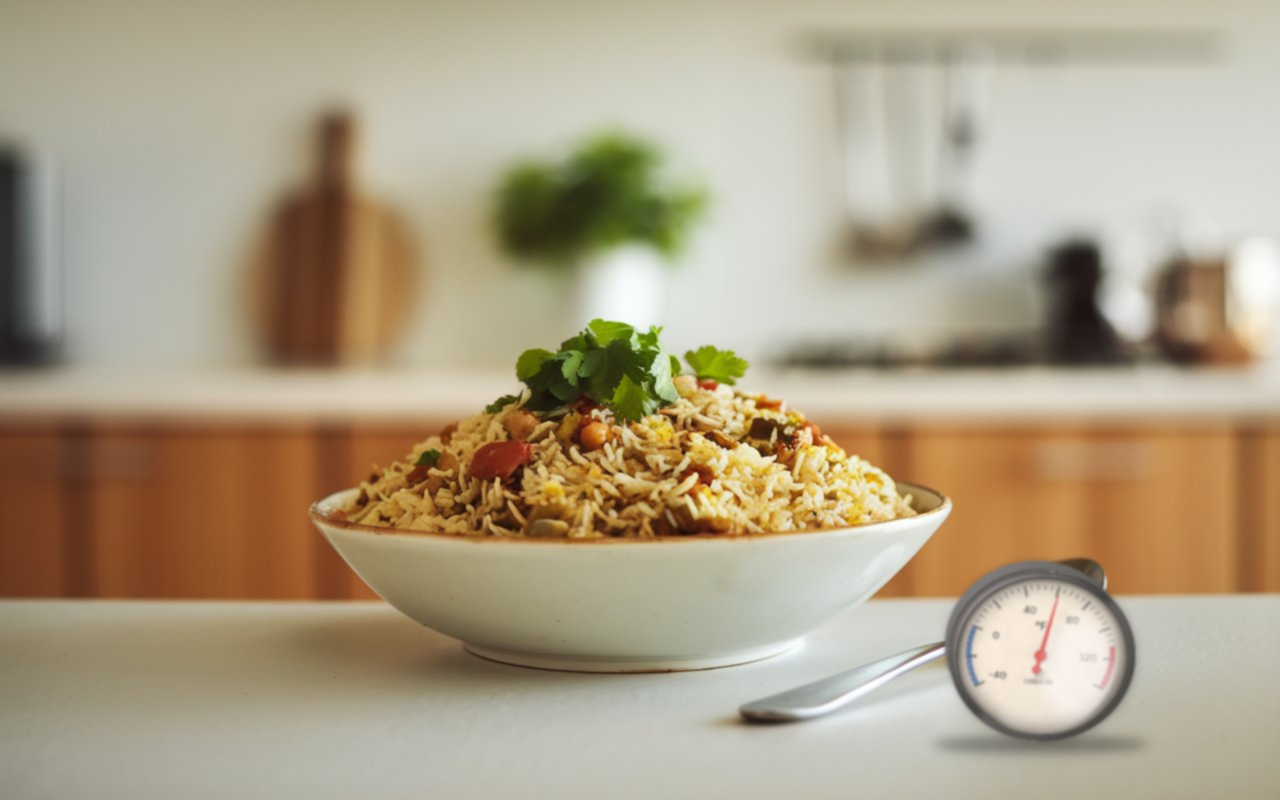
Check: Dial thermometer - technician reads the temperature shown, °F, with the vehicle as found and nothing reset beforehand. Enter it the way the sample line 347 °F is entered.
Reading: 60 °F
